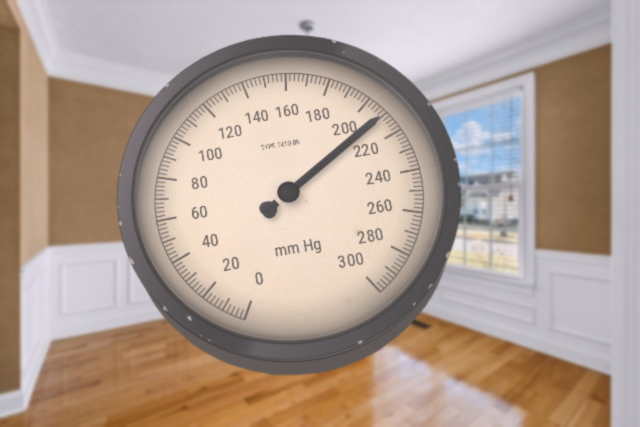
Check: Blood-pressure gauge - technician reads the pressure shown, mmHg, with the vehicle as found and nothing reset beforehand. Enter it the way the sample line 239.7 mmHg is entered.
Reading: 210 mmHg
